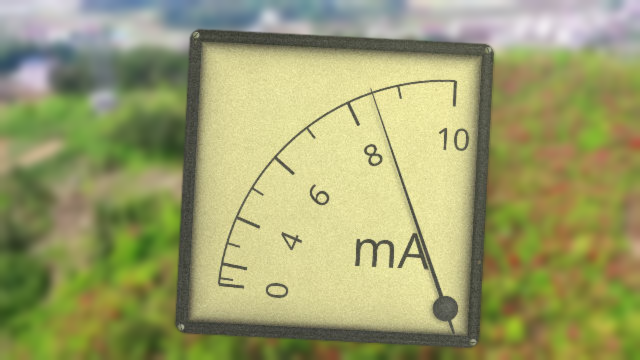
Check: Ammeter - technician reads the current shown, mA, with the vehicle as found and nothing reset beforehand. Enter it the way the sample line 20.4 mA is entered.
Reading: 8.5 mA
